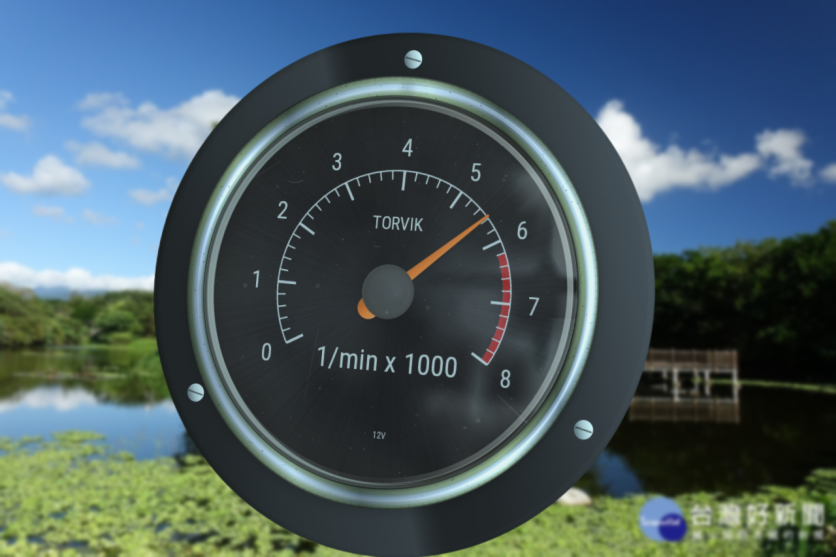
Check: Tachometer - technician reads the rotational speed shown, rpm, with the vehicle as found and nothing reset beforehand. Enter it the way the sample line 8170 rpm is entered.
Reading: 5600 rpm
